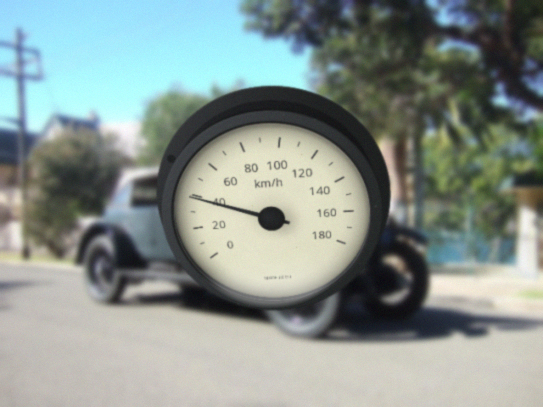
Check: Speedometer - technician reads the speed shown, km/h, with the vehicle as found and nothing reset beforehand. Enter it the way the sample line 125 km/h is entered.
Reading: 40 km/h
